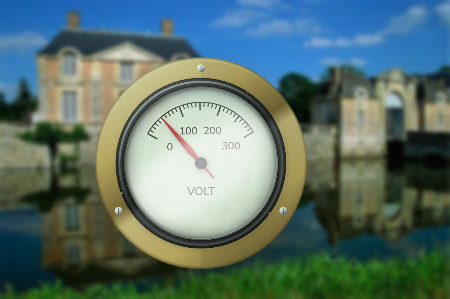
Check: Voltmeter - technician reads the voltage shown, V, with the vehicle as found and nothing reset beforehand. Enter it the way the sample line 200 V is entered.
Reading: 50 V
